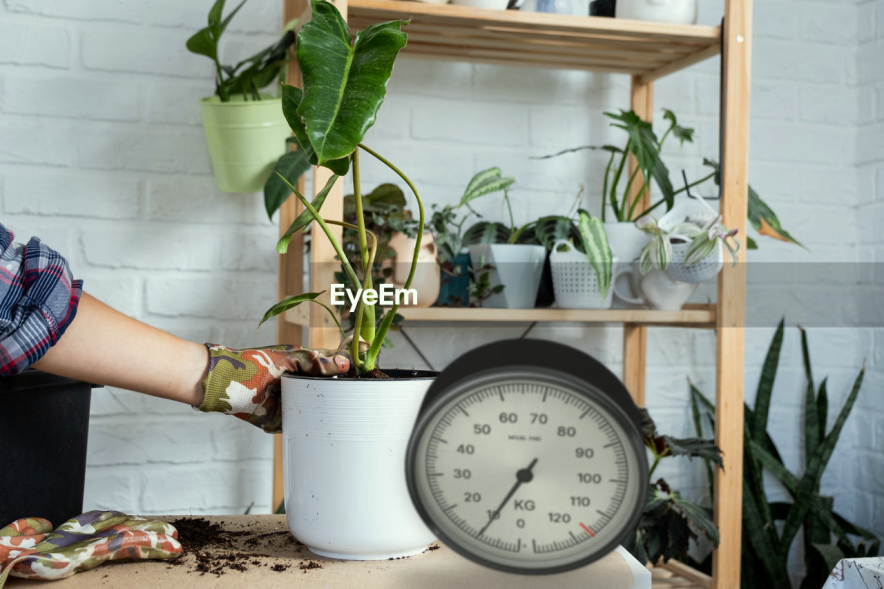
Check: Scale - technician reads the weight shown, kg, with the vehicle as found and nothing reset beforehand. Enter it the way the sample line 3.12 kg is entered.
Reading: 10 kg
